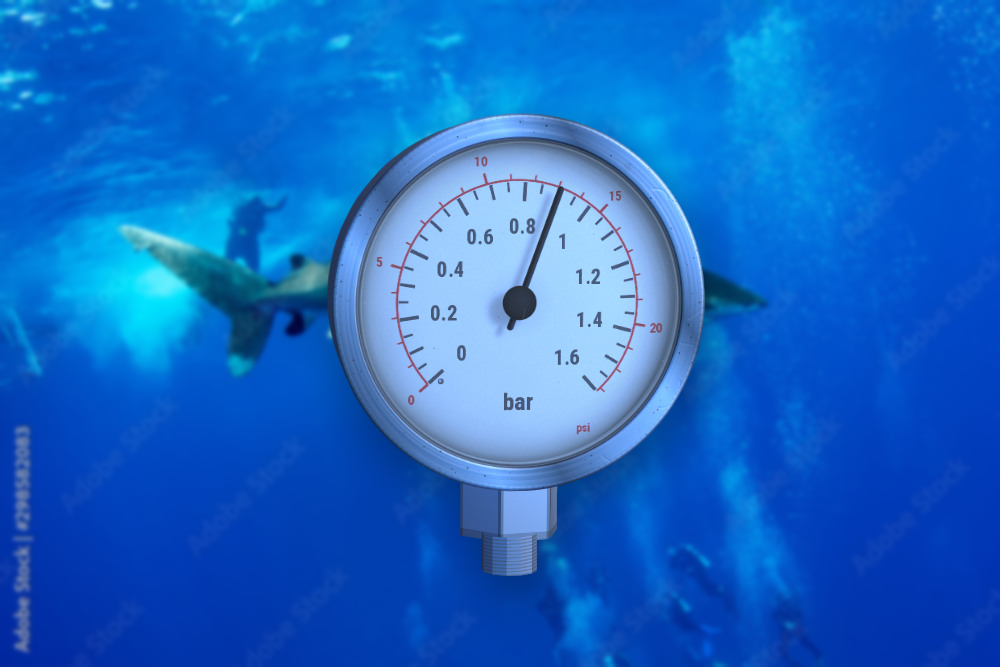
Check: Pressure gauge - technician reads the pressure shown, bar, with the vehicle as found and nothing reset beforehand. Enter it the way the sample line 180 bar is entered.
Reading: 0.9 bar
